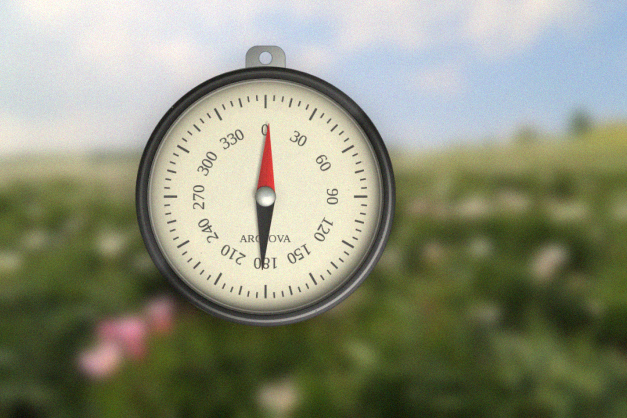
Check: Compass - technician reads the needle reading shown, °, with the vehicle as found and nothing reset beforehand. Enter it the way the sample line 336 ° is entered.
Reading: 2.5 °
